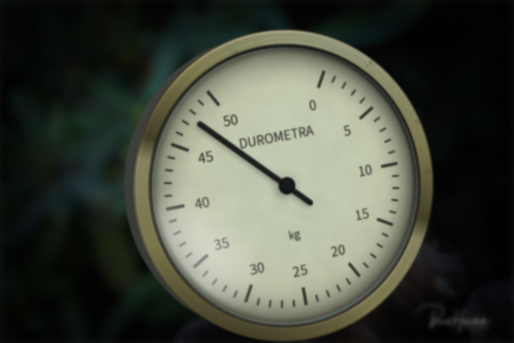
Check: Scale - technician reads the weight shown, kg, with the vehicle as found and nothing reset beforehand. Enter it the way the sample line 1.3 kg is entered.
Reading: 47.5 kg
